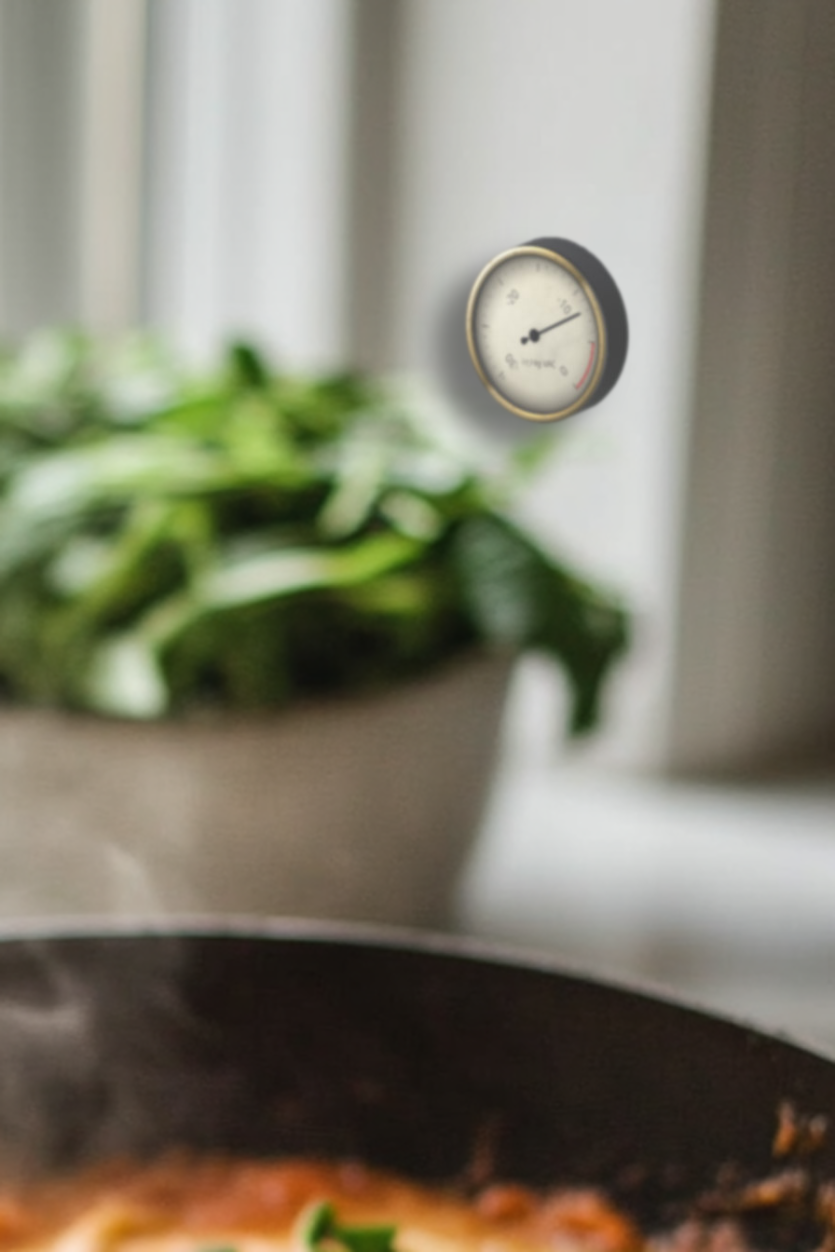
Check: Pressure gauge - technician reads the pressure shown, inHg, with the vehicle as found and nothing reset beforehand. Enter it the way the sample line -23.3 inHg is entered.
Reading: -8 inHg
